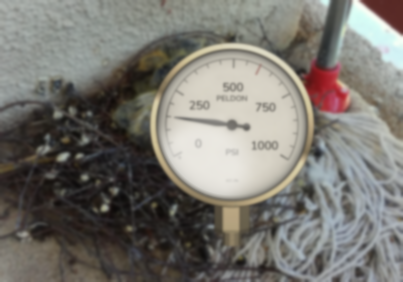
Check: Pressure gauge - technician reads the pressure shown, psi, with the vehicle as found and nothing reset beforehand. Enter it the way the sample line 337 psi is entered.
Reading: 150 psi
